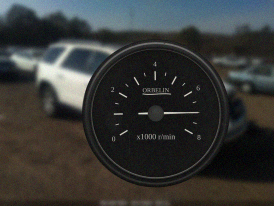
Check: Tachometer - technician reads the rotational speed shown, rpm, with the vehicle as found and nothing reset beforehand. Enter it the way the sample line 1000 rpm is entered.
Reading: 7000 rpm
